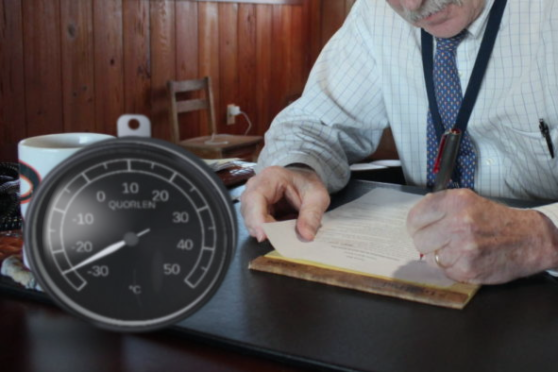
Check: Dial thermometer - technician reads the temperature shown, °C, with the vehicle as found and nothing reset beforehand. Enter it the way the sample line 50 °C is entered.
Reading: -25 °C
